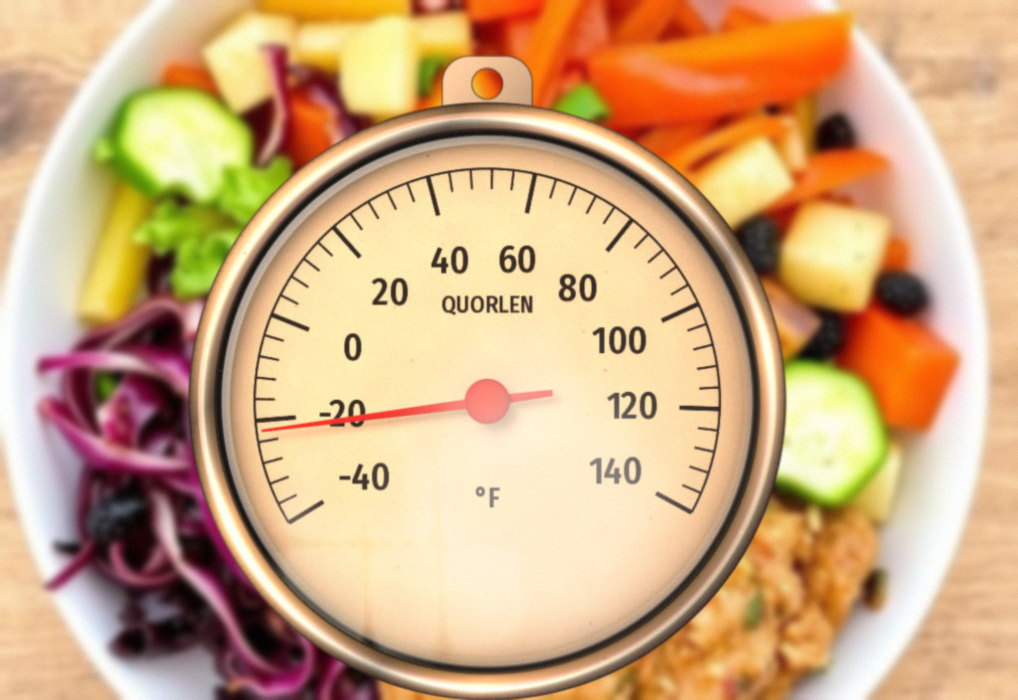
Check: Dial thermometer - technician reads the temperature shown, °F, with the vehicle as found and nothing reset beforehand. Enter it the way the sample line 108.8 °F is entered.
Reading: -22 °F
